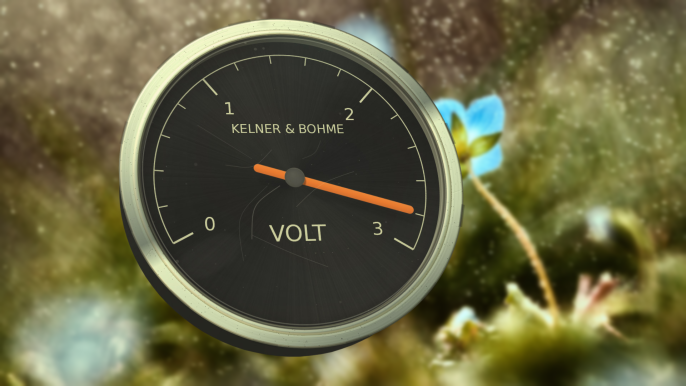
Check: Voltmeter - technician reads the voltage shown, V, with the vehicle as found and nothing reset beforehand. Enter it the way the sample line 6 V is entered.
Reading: 2.8 V
